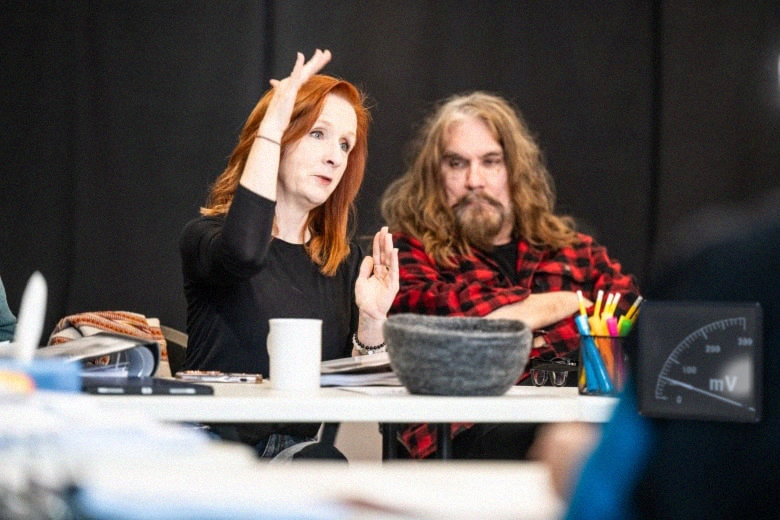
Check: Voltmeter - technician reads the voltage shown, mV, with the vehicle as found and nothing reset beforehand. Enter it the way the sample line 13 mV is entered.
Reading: 50 mV
